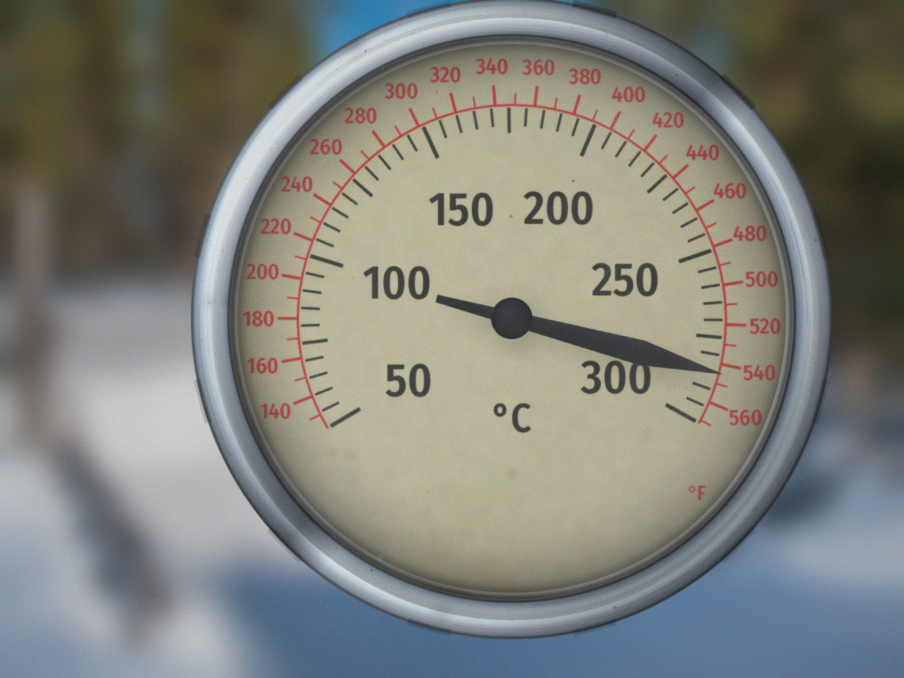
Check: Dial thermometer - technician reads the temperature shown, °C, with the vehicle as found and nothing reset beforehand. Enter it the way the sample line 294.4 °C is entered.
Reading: 285 °C
